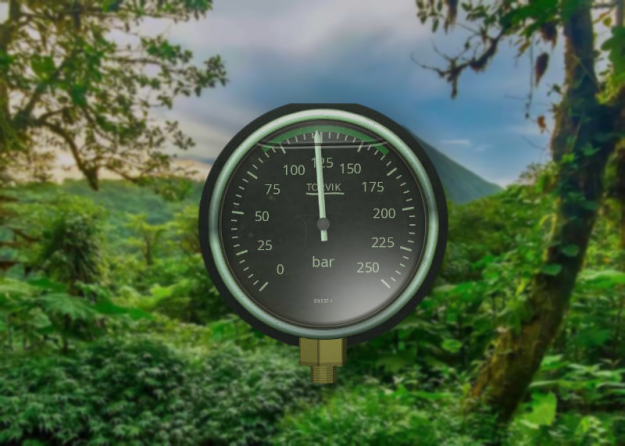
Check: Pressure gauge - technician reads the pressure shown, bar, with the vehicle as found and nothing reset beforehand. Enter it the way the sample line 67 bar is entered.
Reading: 122.5 bar
